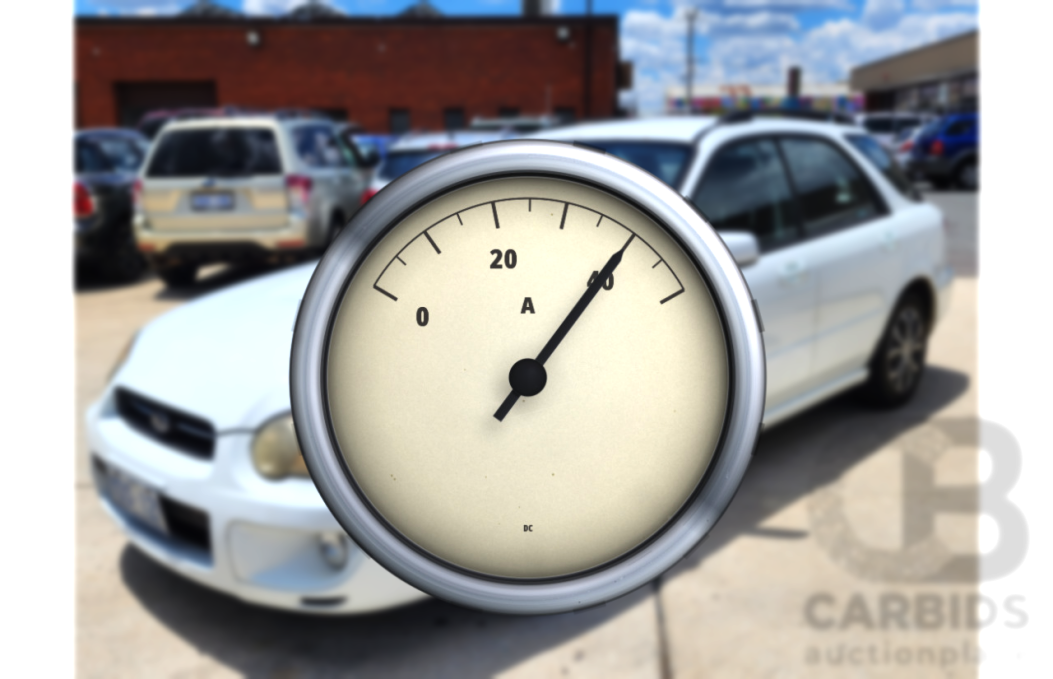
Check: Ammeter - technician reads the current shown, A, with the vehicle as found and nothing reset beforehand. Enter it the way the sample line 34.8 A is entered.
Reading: 40 A
